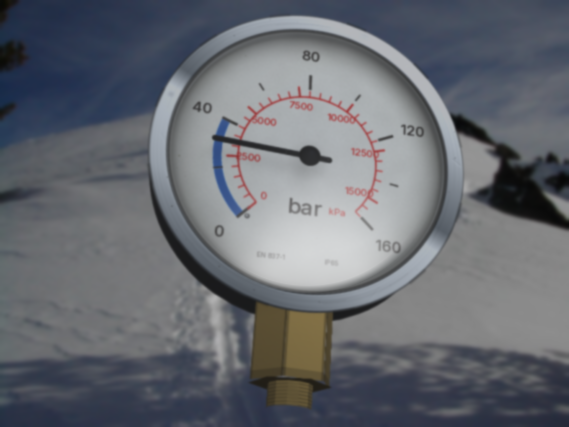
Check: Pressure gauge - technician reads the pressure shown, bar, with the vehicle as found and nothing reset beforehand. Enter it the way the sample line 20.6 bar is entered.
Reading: 30 bar
